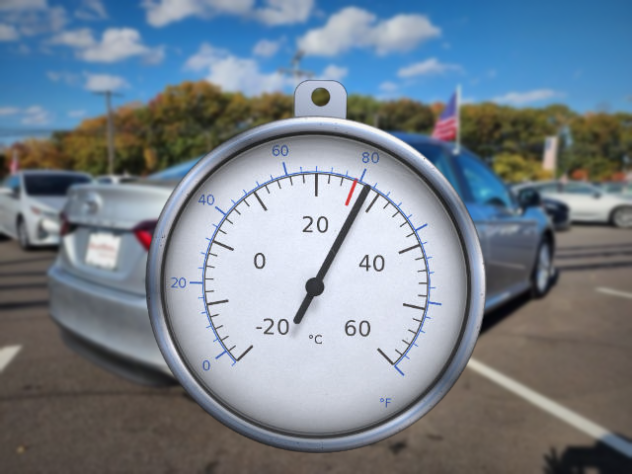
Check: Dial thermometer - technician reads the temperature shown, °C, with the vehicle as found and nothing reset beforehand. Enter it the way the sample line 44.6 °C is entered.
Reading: 28 °C
